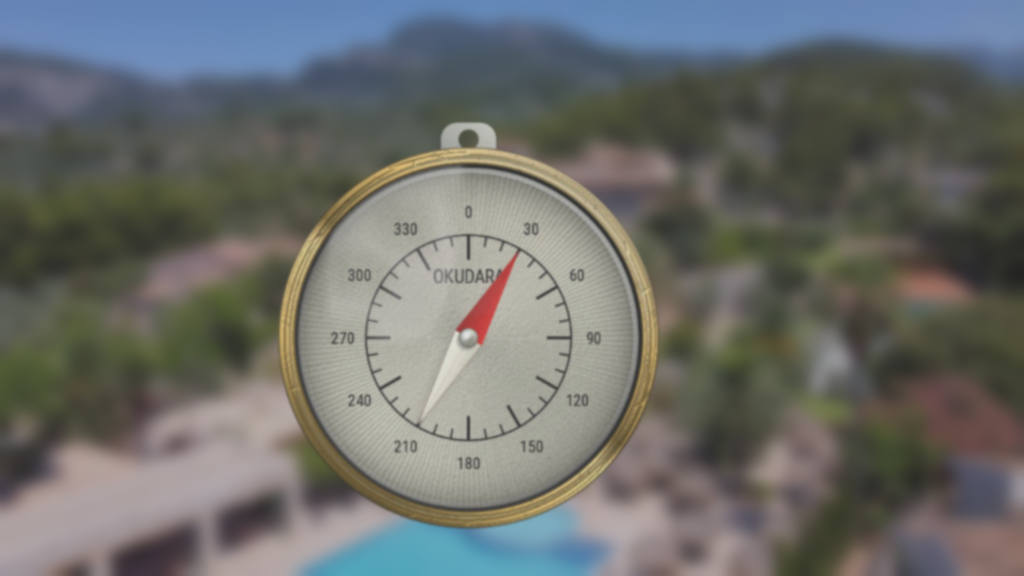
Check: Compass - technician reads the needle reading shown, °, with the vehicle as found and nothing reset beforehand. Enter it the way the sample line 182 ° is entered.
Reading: 30 °
